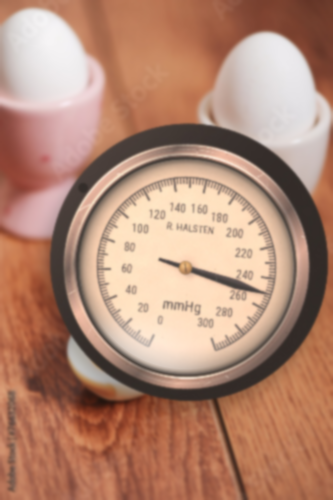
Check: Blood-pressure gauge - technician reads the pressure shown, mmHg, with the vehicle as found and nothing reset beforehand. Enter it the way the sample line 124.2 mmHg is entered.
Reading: 250 mmHg
